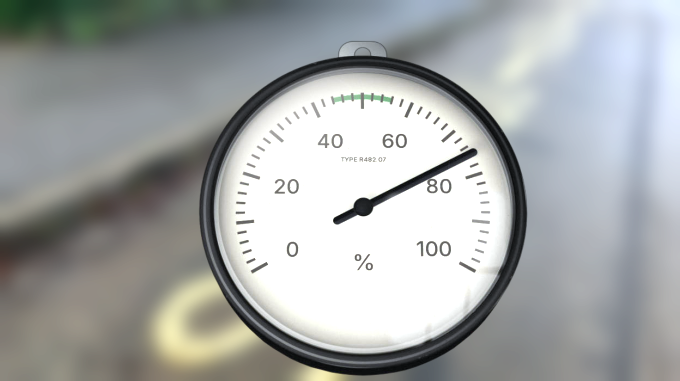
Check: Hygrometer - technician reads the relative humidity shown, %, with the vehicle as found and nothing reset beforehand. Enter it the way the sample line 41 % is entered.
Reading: 76 %
